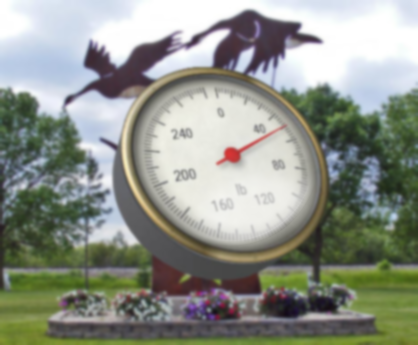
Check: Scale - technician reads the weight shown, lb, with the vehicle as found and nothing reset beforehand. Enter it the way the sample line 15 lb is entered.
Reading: 50 lb
